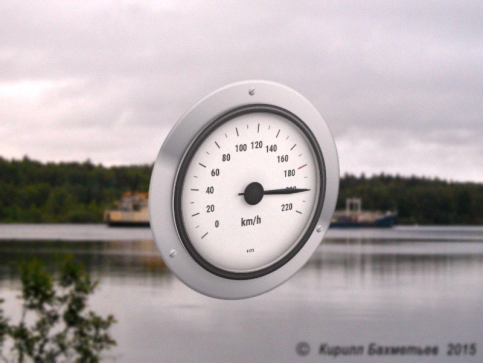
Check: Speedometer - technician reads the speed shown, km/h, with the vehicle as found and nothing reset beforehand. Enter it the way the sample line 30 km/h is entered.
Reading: 200 km/h
